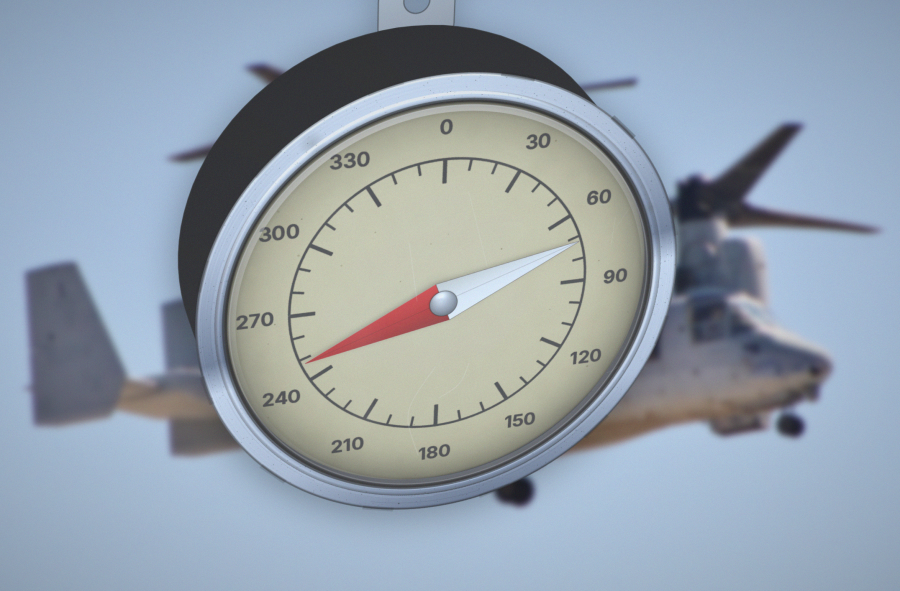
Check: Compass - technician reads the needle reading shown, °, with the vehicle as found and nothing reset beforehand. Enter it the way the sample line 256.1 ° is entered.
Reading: 250 °
